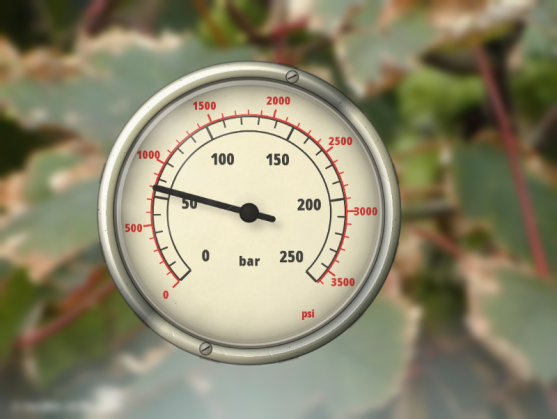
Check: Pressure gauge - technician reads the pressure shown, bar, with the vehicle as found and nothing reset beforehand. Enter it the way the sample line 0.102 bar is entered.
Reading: 55 bar
